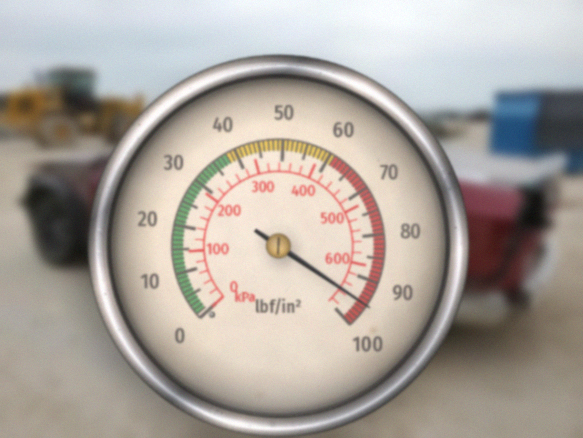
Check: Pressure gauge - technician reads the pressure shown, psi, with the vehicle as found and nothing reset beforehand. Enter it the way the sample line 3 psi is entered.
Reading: 95 psi
